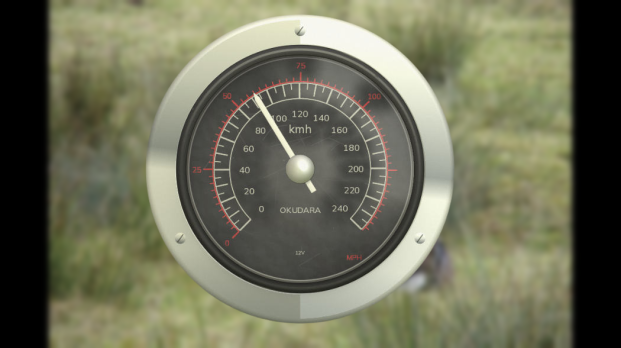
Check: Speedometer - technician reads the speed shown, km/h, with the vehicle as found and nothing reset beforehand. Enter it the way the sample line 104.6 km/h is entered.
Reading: 92.5 km/h
